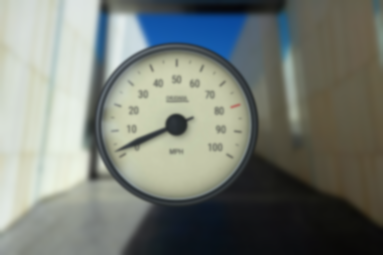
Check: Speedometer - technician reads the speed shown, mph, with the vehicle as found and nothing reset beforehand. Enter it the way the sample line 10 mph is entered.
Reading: 2.5 mph
